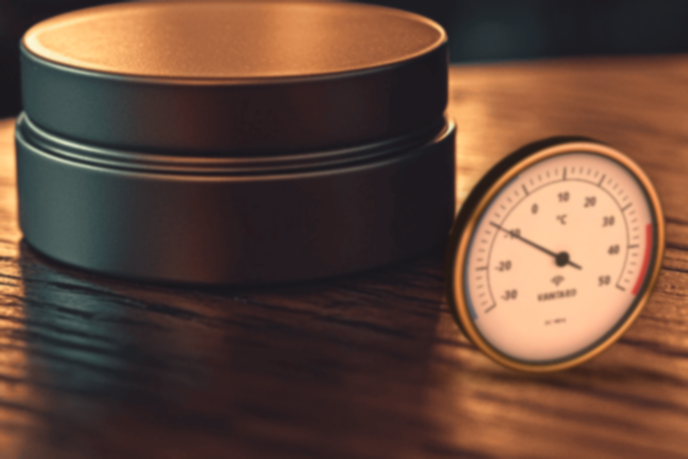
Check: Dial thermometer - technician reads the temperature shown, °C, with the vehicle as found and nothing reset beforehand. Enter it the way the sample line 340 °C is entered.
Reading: -10 °C
